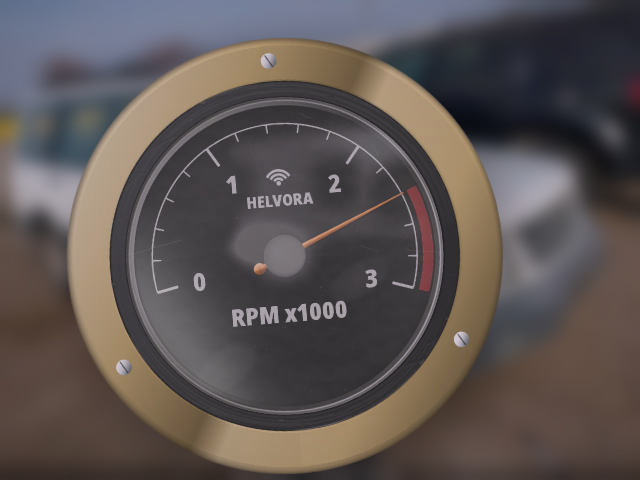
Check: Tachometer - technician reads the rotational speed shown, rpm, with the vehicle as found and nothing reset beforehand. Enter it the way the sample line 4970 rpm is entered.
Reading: 2400 rpm
